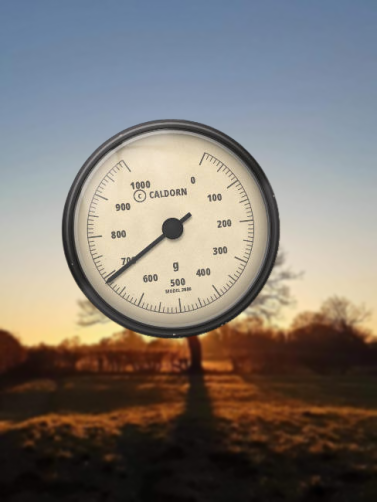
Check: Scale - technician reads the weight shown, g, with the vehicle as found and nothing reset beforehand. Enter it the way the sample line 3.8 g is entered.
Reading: 690 g
